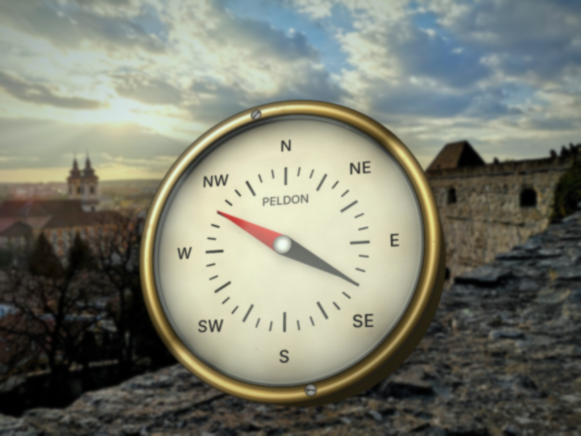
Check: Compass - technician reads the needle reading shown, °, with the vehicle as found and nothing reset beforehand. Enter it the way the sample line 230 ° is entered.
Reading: 300 °
